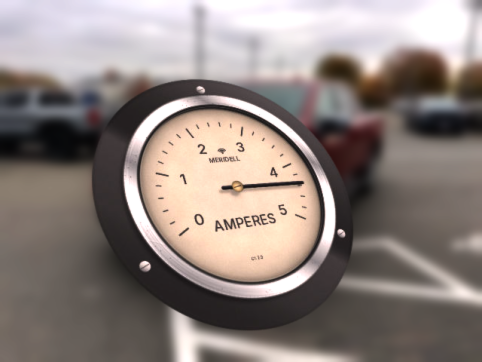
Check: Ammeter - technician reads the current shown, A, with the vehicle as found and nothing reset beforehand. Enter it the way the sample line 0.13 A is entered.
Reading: 4.4 A
